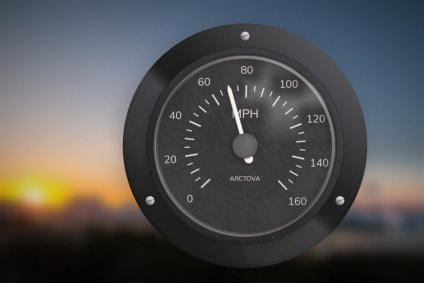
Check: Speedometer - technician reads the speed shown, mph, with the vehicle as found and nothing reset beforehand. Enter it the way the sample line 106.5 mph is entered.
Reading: 70 mph
